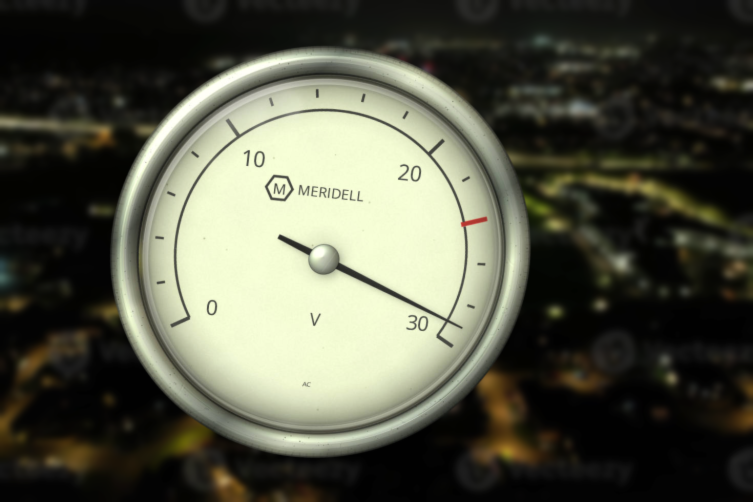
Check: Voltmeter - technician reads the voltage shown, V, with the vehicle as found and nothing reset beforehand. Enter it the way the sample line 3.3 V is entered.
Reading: 29 V
